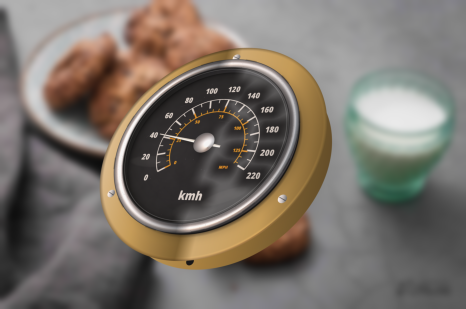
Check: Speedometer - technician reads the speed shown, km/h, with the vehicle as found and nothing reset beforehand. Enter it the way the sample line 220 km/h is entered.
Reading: 40 km/h
